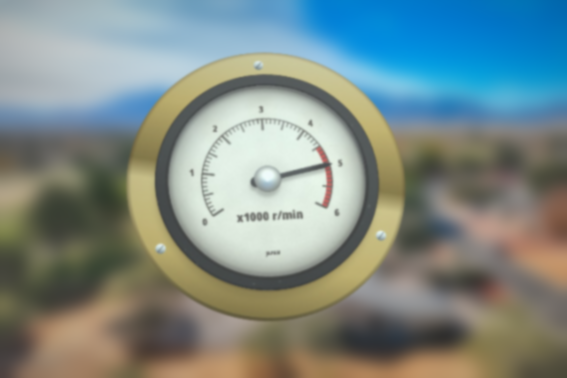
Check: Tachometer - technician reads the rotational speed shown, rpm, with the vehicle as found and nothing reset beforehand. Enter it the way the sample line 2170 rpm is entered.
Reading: 5000 rpm
